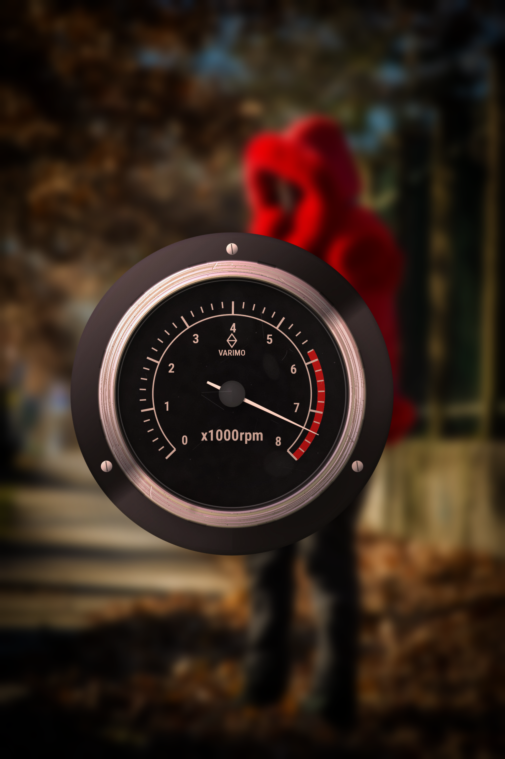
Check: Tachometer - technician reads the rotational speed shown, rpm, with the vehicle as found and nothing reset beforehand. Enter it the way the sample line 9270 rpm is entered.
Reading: 7400 rpm
